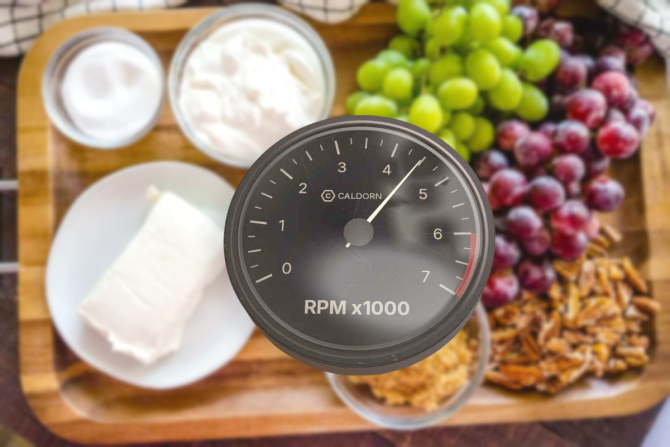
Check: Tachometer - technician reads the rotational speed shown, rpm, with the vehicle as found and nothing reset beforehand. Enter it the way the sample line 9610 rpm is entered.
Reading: 4500 rpm
